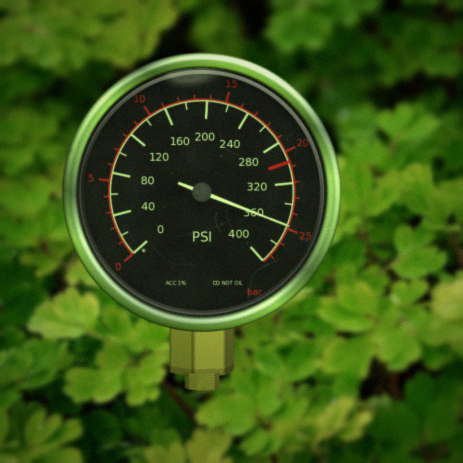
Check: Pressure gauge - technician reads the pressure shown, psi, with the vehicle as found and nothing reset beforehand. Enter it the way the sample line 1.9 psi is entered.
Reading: 360 psi
